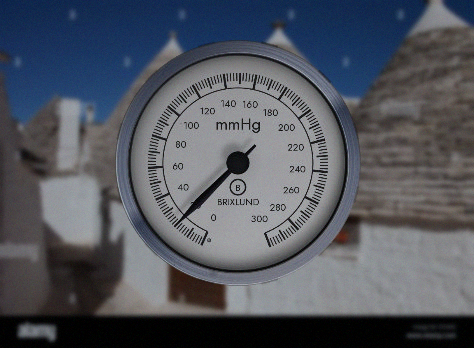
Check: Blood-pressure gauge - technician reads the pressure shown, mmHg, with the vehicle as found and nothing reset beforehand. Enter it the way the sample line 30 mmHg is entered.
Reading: 20 mmHg
